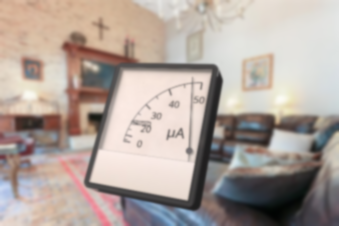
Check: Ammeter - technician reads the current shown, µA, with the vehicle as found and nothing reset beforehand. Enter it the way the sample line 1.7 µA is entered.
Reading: 47.5 µA
